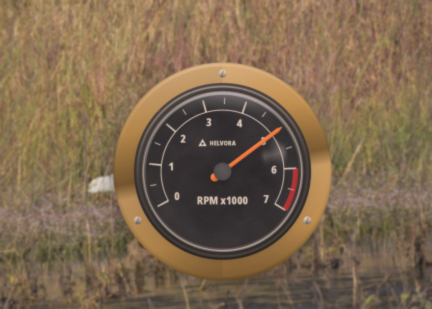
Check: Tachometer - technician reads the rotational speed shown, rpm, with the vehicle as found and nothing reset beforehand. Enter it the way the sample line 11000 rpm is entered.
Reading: 5000 rpm
